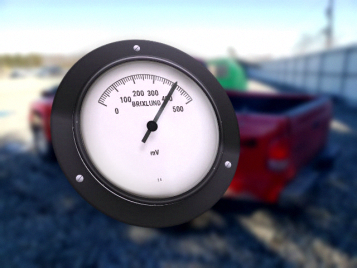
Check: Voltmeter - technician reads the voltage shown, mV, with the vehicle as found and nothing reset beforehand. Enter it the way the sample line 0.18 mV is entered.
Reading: 400 mV
